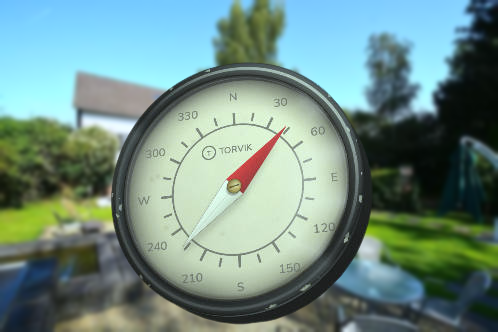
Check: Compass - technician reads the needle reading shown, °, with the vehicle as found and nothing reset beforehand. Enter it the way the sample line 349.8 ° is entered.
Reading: 45 °
